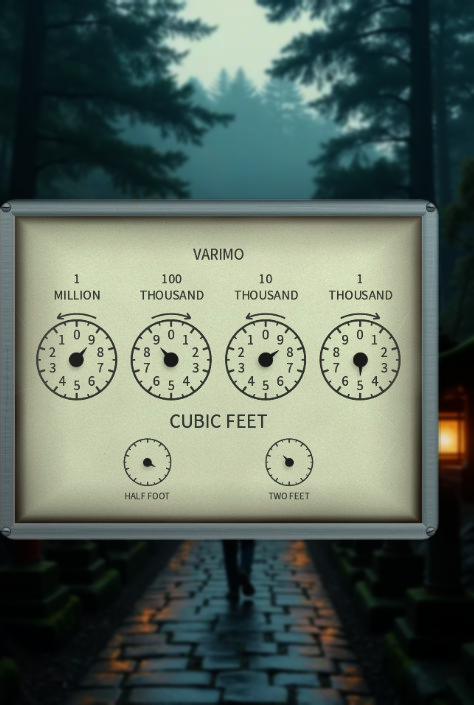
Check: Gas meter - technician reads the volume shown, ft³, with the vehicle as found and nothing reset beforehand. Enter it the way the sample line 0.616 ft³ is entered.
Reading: 888500 ft³
